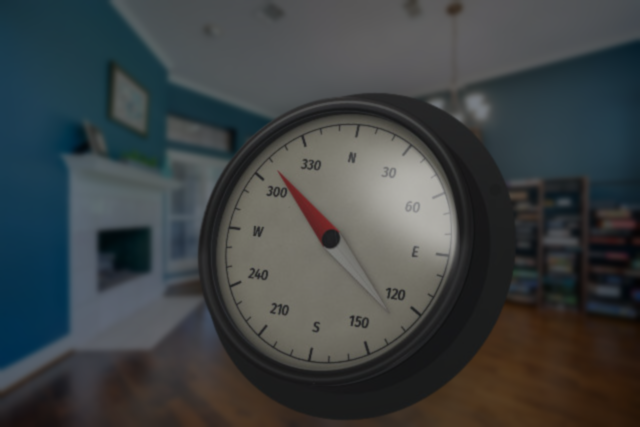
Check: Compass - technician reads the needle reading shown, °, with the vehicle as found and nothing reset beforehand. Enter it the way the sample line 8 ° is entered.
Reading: 310 °
